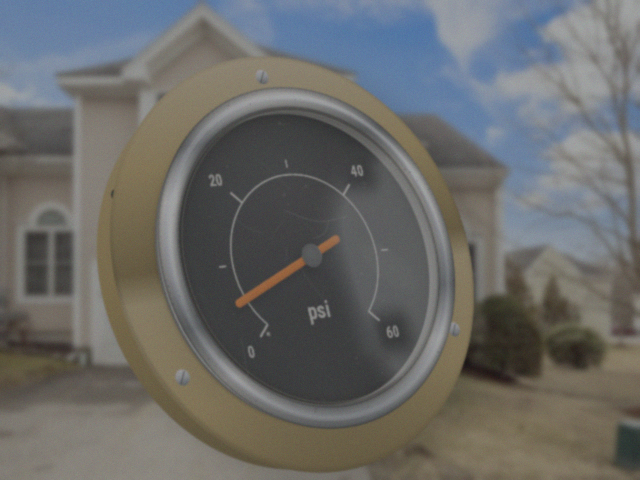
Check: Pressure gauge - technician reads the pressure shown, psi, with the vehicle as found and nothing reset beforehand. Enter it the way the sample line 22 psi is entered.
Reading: 5 psi
